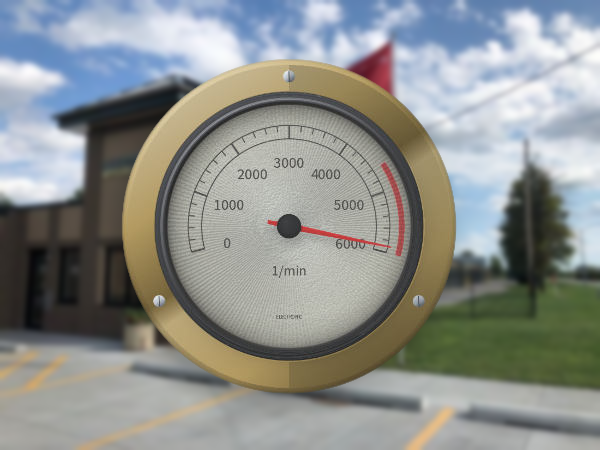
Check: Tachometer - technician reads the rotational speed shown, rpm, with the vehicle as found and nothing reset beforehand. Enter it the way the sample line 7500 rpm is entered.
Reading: 5900 rpm
